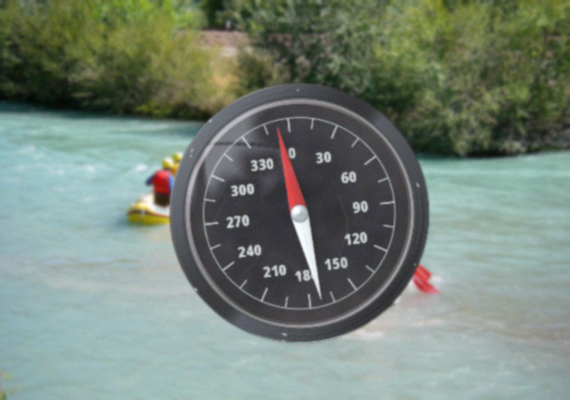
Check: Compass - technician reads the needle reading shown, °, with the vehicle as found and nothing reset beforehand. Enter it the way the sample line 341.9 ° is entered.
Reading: 352.5 °
